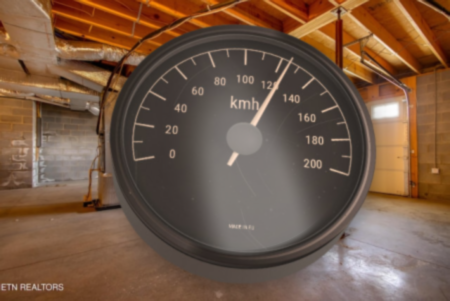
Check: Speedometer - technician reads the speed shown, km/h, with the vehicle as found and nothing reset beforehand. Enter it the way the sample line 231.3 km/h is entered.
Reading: 125 km/h
